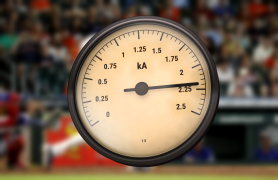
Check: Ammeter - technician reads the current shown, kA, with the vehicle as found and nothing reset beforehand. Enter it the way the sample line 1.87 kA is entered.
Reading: 2.2 kA
